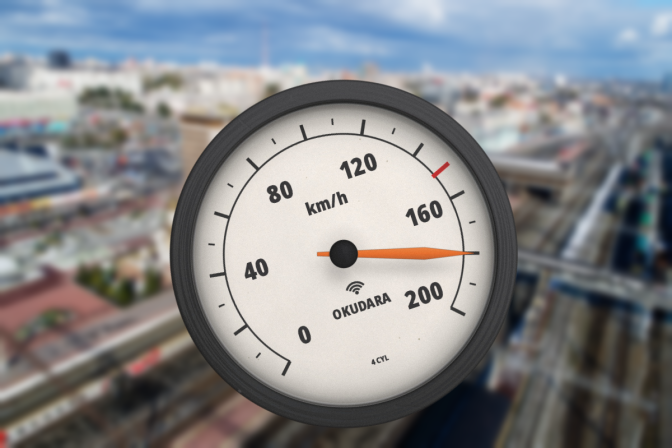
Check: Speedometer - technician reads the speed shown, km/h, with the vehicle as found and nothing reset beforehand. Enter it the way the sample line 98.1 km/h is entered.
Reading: 180 km/h
